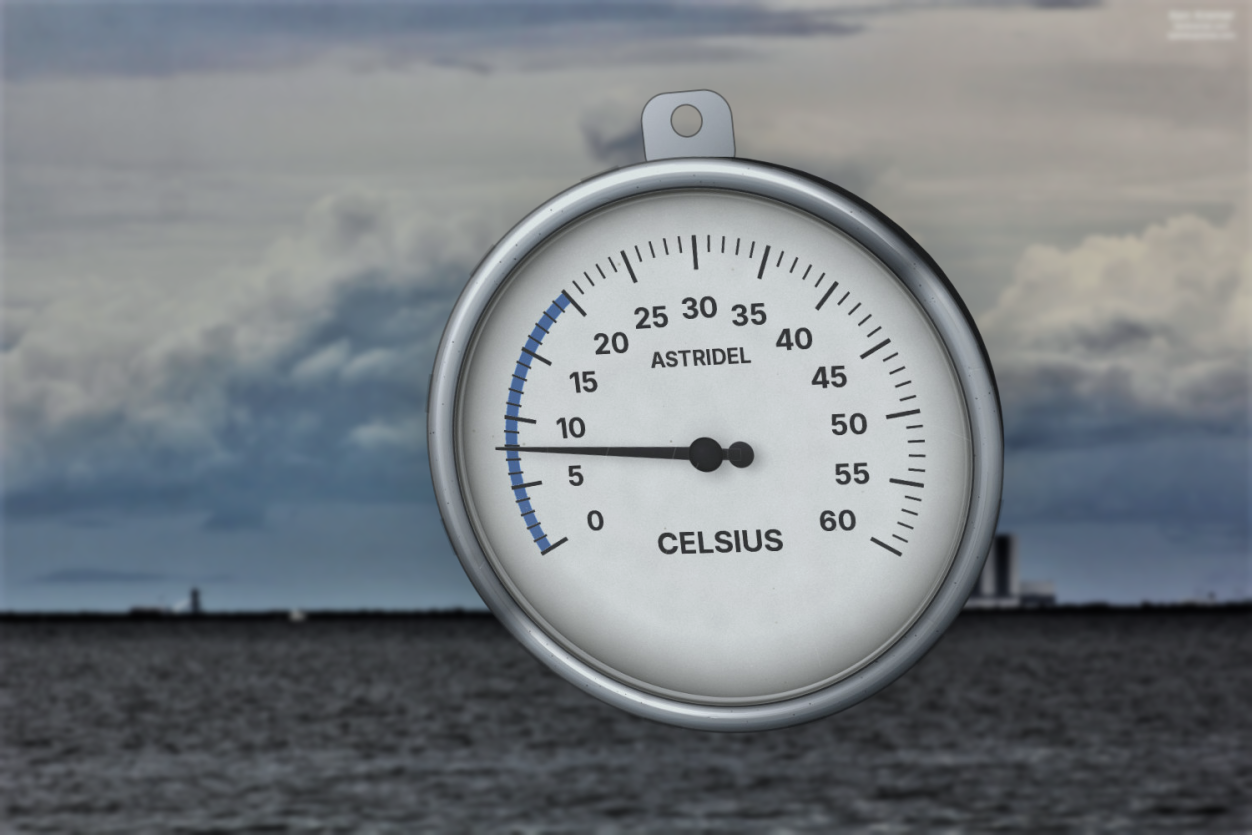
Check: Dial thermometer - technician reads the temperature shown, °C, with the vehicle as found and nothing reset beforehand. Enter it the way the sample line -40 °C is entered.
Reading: 8 °C
